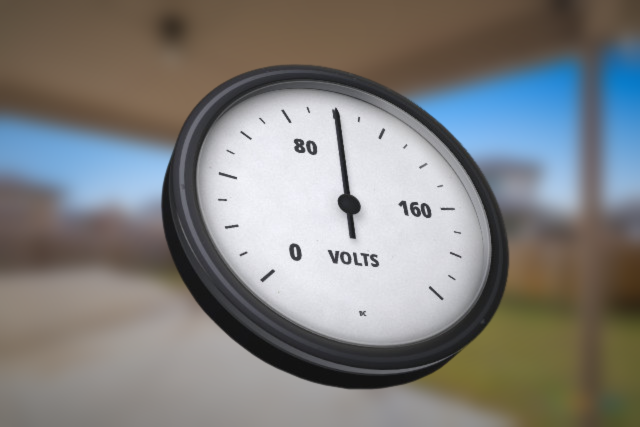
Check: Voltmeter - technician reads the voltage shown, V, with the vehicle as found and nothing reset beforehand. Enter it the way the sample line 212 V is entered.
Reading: 100 V
